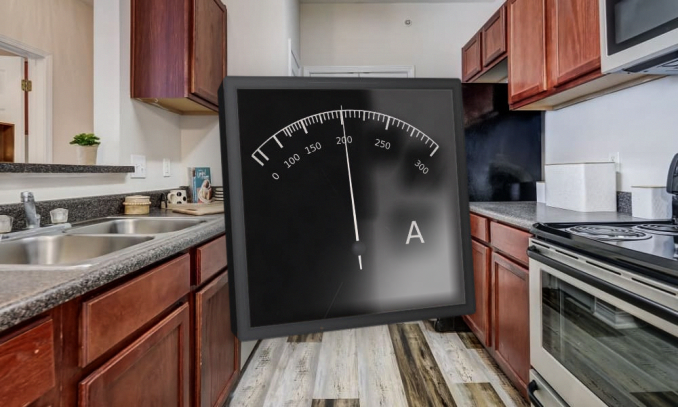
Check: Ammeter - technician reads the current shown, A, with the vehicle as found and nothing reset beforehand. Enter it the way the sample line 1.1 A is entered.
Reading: 200 A
